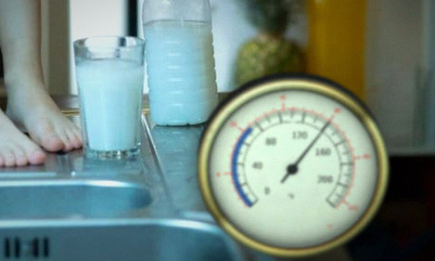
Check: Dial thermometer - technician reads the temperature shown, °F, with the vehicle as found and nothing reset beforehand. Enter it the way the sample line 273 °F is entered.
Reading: 140 °F
